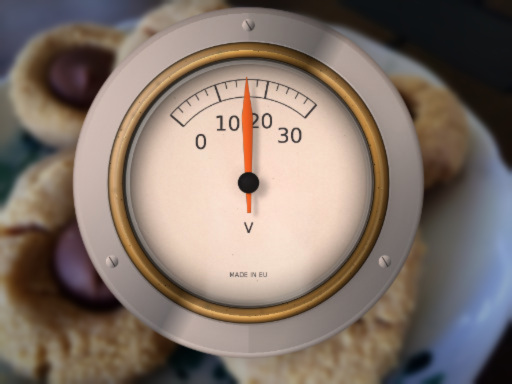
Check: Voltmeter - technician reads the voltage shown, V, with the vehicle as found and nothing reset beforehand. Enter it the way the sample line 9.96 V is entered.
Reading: 16 V
